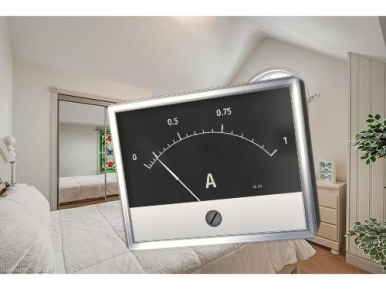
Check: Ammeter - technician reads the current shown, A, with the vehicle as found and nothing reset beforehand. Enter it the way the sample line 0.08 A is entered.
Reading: 0.25 A
